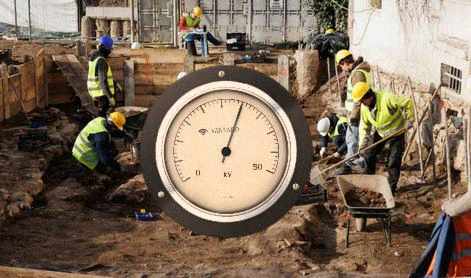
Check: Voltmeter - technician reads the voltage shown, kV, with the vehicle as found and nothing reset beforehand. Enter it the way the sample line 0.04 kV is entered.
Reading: 30 kV
